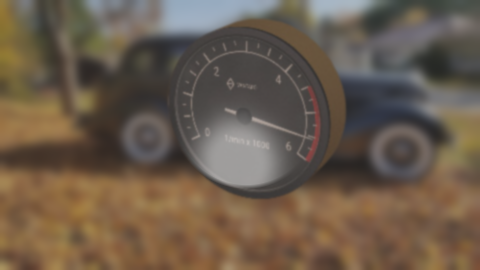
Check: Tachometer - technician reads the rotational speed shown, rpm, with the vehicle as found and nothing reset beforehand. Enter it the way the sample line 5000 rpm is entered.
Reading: 5500 rpm
